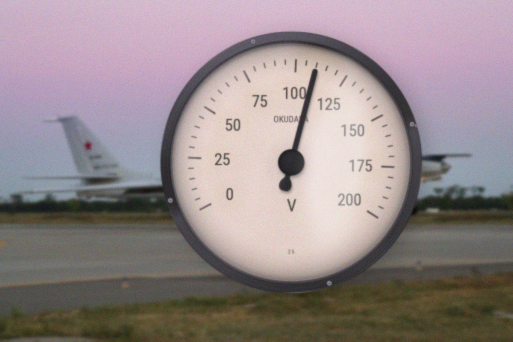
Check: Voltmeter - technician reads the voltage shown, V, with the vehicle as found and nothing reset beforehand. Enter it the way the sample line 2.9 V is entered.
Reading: 110 V
